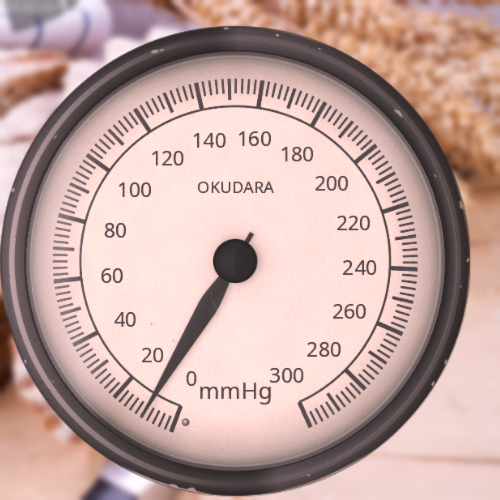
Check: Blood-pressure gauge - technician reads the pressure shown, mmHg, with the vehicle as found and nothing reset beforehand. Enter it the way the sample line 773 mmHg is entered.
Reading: 10 mmHg
